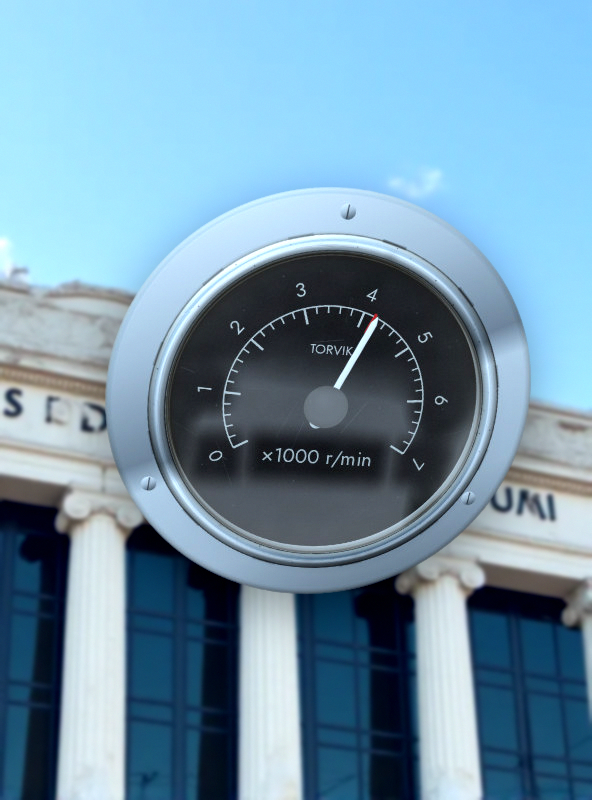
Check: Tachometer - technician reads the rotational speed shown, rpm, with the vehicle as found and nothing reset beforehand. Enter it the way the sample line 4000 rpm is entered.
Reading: 4200 rpm
